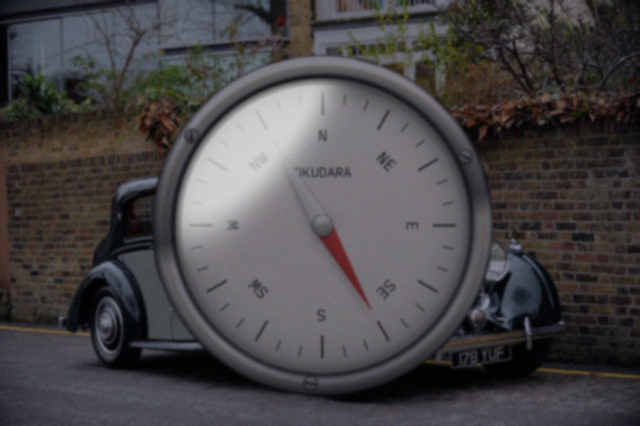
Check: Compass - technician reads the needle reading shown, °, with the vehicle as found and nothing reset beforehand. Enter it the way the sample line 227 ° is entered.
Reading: 150 °
